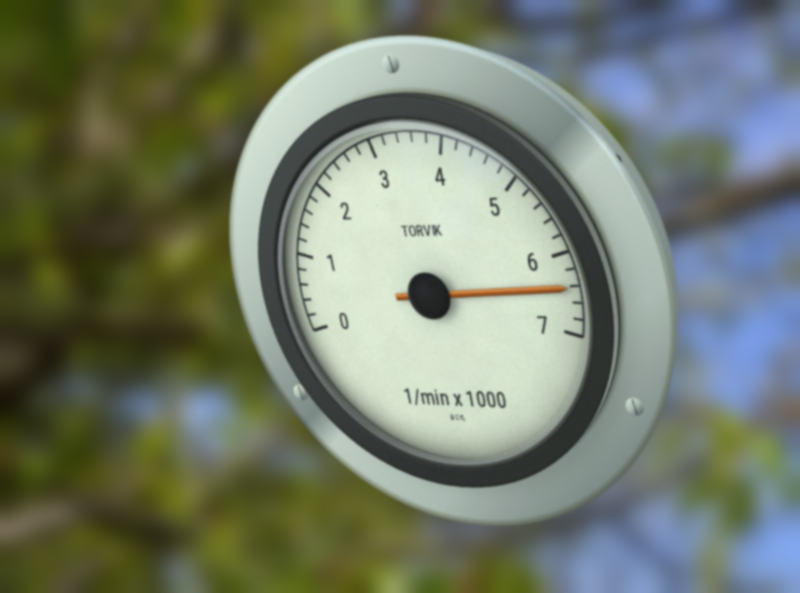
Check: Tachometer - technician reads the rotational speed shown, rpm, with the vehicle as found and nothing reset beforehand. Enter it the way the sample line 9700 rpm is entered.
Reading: 6400 rpm
